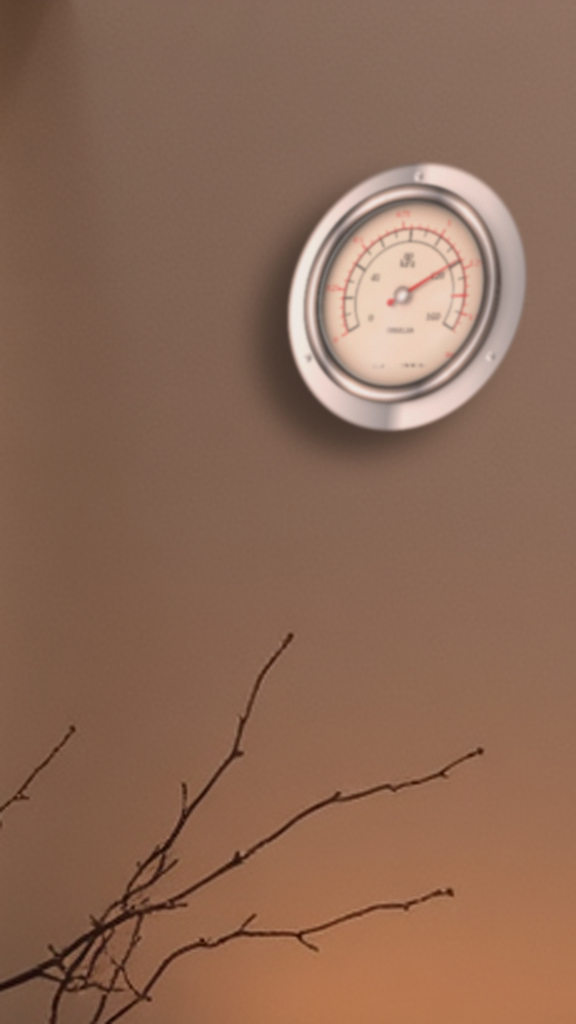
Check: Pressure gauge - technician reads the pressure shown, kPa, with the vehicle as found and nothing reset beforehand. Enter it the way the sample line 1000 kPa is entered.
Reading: 120 kPa
